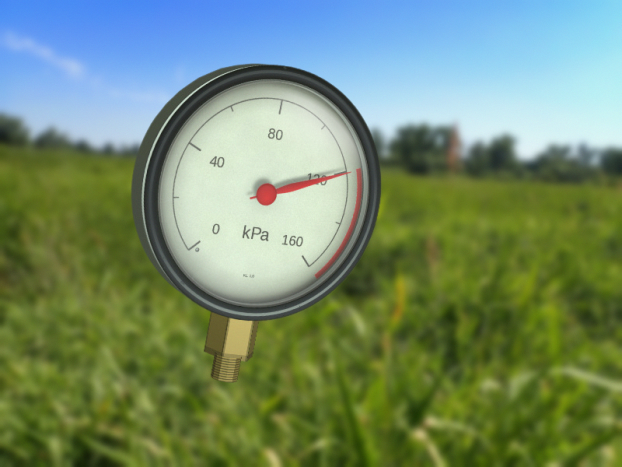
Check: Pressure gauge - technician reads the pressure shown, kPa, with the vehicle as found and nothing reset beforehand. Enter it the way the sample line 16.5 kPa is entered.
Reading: 120 kPa
